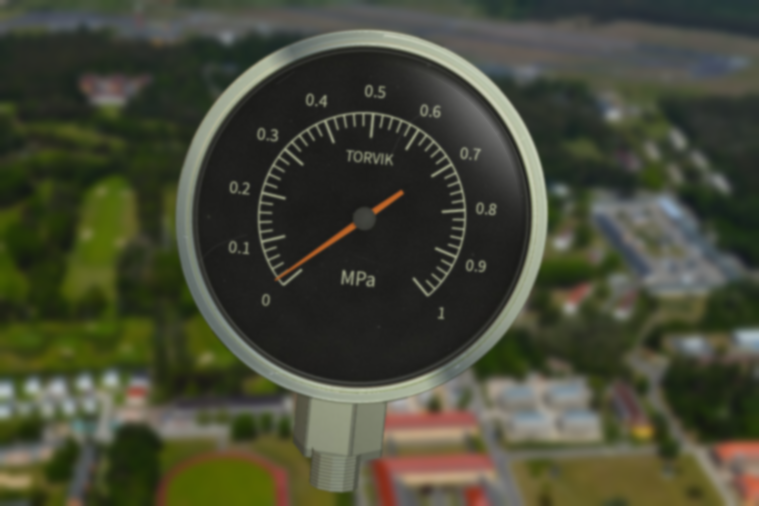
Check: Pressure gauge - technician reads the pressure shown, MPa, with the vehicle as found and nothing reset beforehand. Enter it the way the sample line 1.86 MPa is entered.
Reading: 0.02 MPa
